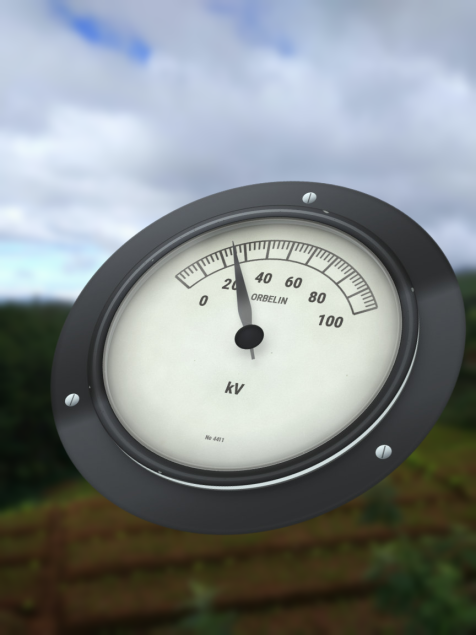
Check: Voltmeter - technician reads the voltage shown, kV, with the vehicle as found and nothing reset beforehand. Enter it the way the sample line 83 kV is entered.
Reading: 26 kV
